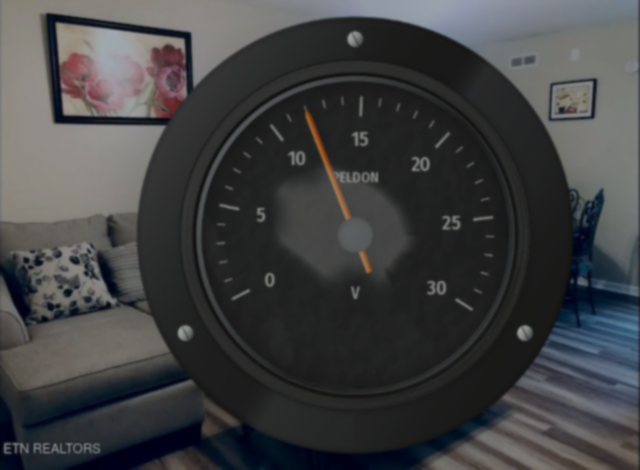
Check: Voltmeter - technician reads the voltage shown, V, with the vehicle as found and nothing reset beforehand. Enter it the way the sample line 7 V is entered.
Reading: 12 V
